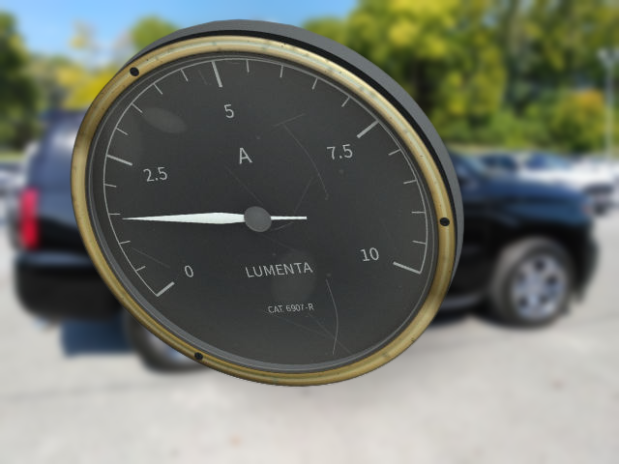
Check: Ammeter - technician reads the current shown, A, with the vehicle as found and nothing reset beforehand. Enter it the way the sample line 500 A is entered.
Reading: 1.5 A
